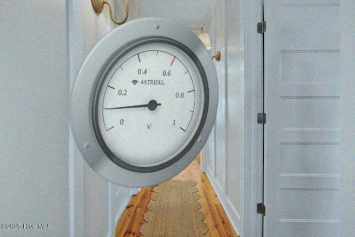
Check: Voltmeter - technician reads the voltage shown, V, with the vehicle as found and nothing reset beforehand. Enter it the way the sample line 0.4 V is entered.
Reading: 0.1 V
